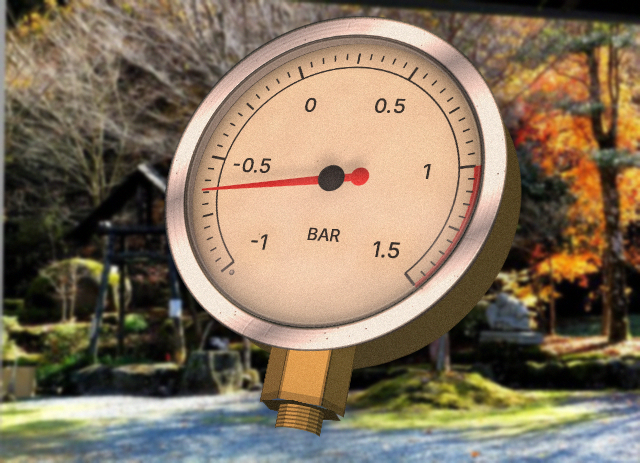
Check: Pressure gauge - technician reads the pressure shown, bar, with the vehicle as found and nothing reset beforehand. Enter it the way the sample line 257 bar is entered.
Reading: -0.65 bar
